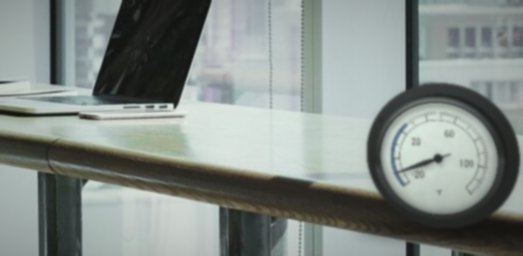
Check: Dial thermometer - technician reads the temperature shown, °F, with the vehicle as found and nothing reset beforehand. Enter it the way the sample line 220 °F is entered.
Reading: -10 °F
